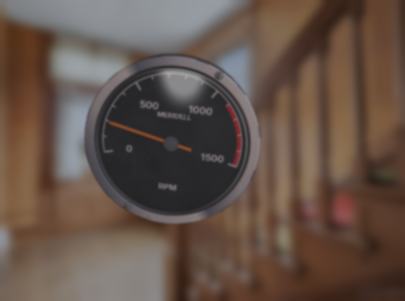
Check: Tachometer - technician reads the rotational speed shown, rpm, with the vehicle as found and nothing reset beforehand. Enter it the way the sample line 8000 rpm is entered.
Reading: 200 rpm
